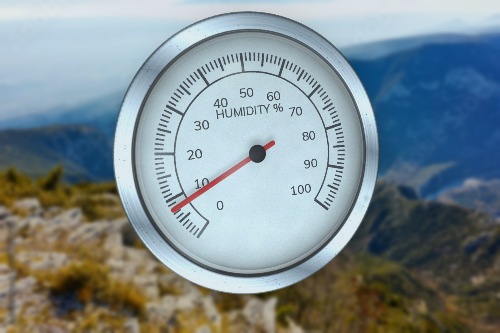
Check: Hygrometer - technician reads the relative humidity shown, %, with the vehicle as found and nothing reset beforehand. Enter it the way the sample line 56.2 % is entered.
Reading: 8 %
